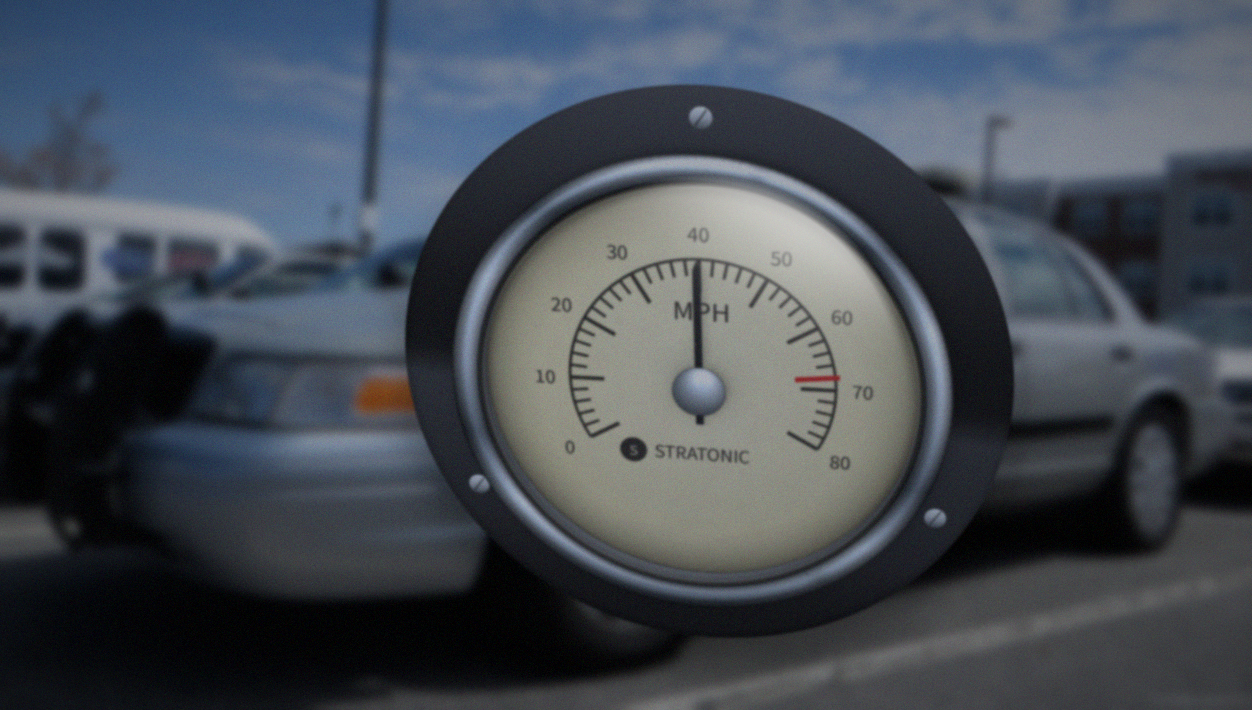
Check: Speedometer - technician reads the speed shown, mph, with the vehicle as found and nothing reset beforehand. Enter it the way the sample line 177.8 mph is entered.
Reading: 40 mph
